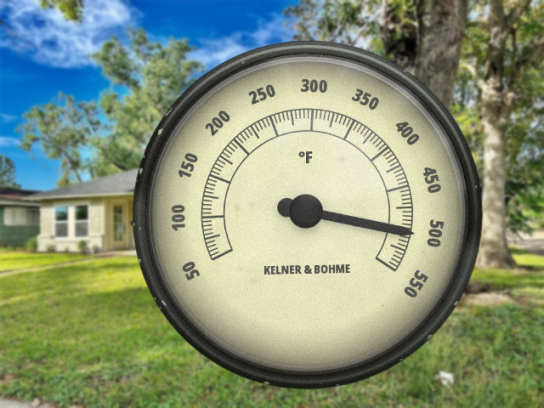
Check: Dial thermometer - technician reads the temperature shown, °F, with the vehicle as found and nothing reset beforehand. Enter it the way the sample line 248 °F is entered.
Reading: 505 °F
